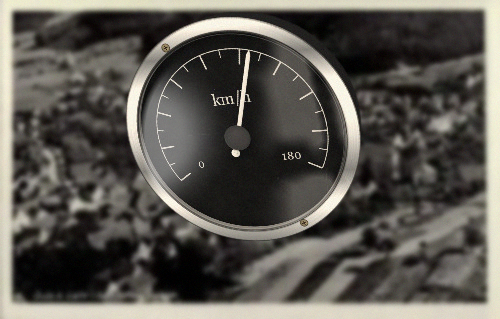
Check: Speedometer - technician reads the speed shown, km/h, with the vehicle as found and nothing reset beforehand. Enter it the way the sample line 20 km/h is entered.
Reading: 105 km/h
